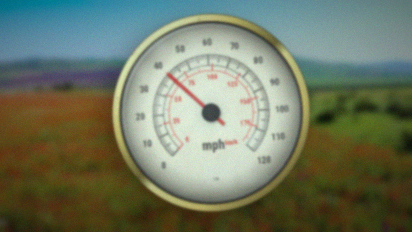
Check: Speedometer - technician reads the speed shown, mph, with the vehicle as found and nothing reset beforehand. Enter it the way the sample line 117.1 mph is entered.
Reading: 40 mph
